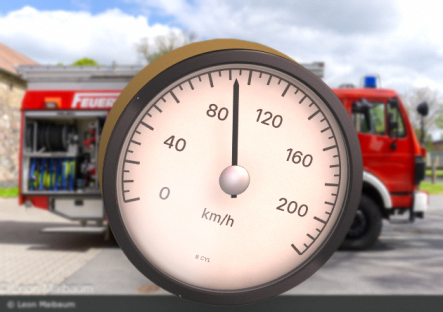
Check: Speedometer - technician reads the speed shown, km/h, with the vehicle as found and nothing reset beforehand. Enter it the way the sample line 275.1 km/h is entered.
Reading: 92.5 km/h
